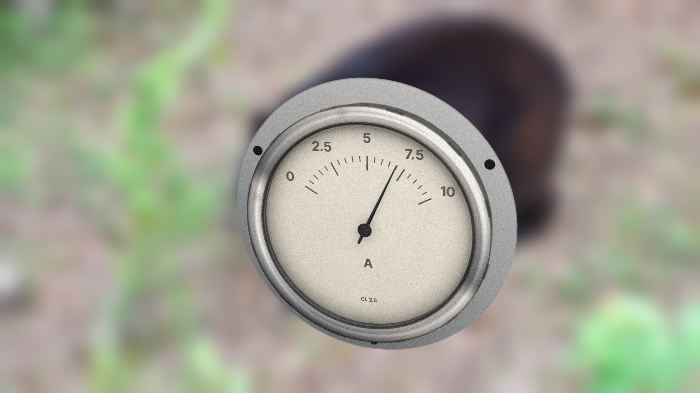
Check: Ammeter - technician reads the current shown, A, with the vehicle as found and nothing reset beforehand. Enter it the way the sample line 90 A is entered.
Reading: 7 A
